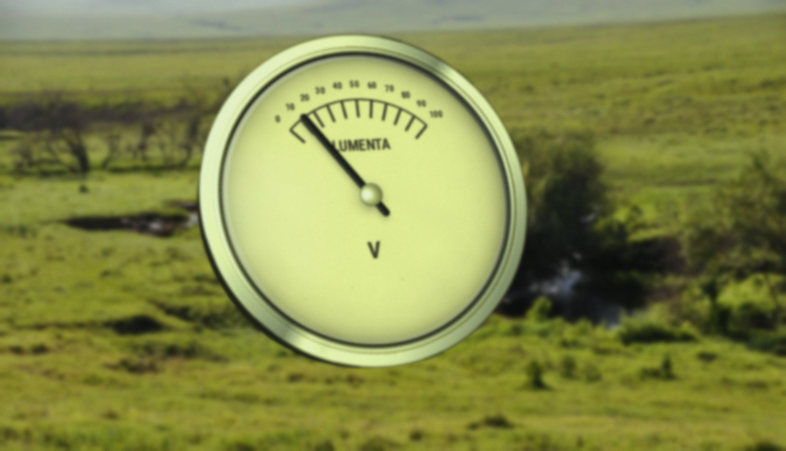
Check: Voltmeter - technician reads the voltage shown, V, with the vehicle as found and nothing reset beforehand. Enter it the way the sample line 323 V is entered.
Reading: 10 V
